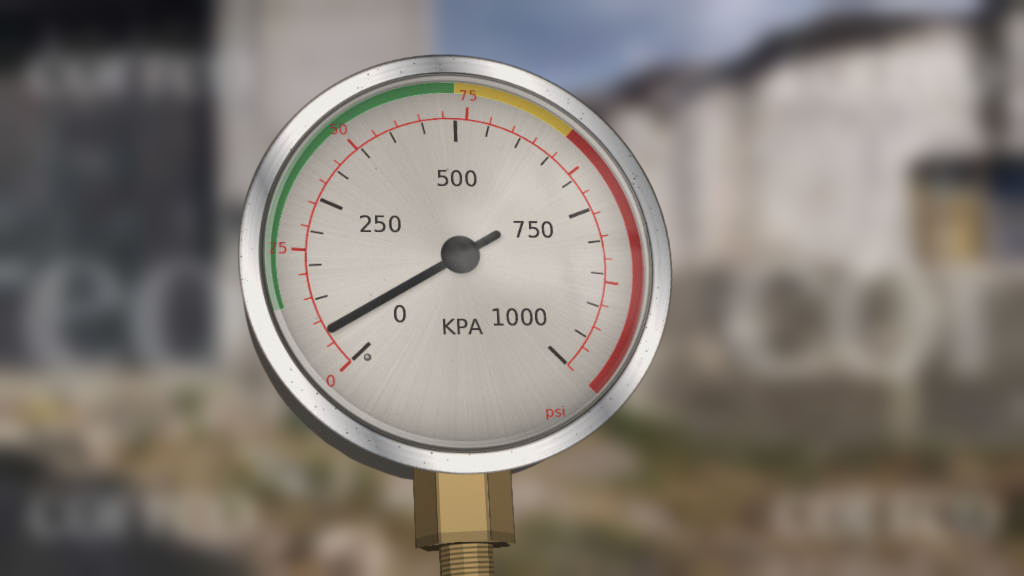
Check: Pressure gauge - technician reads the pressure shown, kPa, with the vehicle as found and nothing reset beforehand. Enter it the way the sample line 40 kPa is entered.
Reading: 50 kPa
